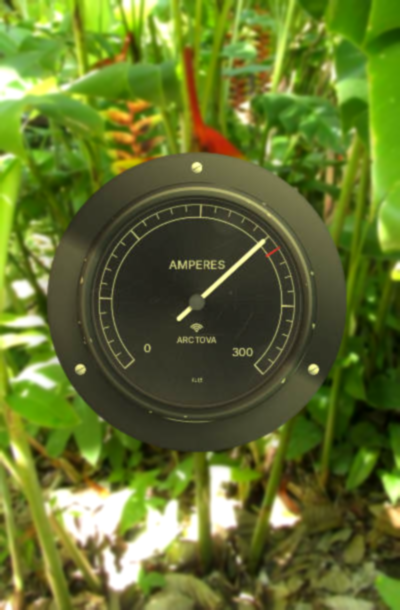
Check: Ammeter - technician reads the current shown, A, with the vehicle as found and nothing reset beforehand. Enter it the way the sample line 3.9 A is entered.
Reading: 200 A
